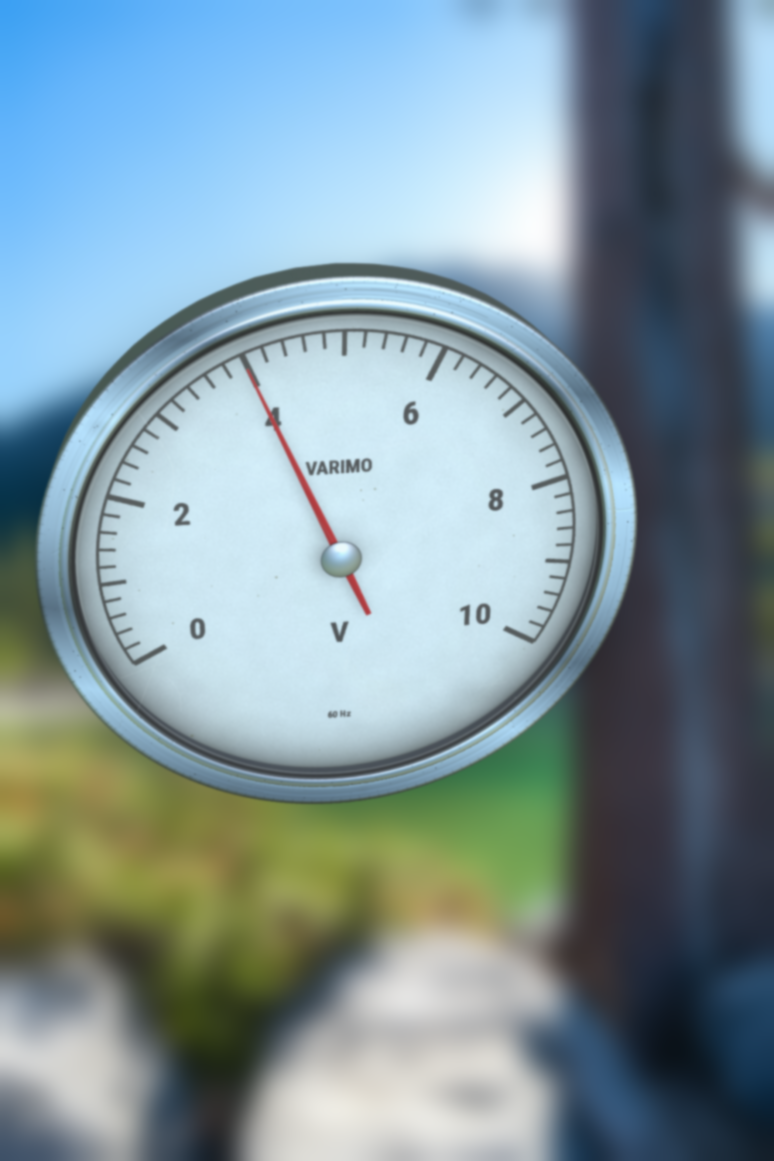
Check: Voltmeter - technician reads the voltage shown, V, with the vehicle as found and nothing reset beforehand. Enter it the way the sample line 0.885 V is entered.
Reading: 4 V
